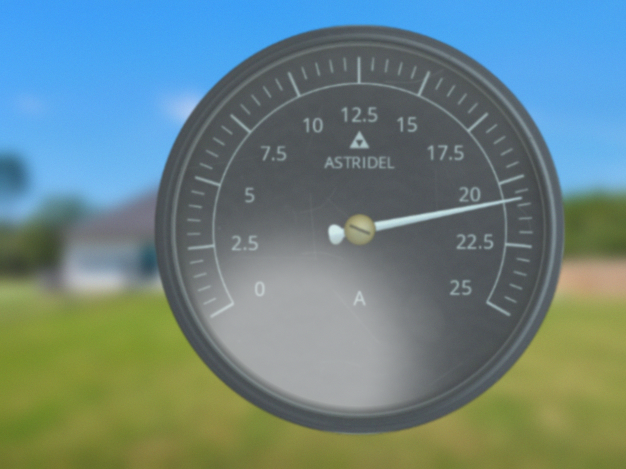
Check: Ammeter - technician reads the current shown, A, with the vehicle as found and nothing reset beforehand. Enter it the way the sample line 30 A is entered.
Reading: 20.75 A
